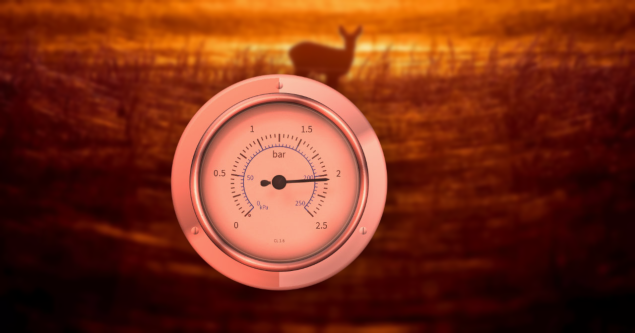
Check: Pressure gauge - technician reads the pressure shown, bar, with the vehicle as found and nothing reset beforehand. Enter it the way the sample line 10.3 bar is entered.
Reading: 2.05 bar
